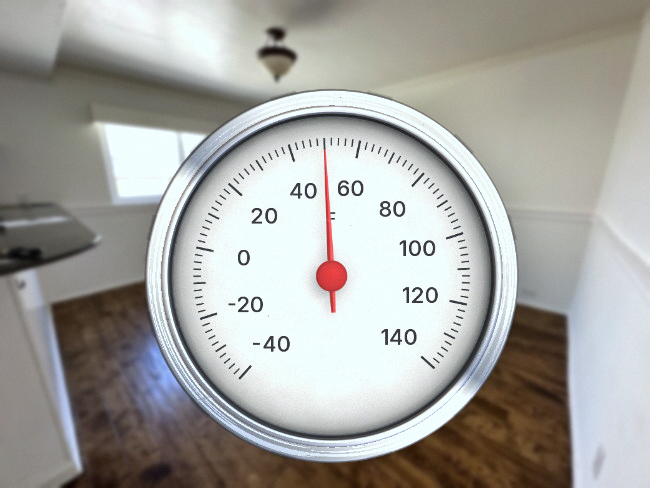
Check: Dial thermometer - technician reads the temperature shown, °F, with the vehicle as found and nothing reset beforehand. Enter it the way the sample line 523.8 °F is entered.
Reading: 50 °F
